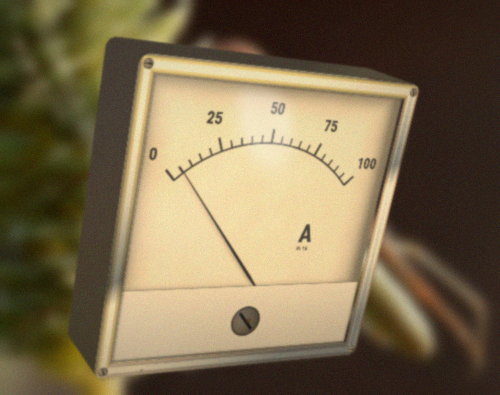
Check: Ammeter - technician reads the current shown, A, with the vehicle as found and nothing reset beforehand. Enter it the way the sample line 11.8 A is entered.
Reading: 5 A
